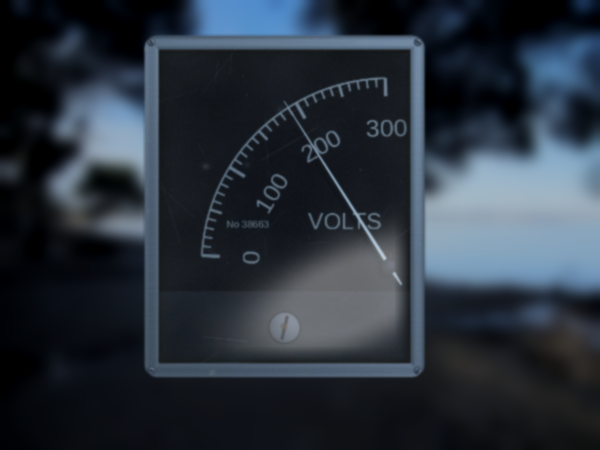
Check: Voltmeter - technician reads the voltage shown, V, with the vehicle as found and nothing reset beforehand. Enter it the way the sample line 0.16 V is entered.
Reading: 190 V
